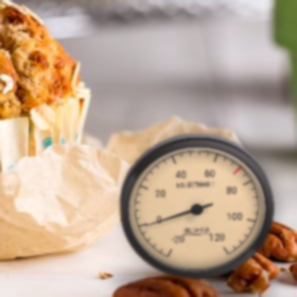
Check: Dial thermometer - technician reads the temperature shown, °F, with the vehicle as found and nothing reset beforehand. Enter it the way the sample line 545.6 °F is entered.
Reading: 0 °F
